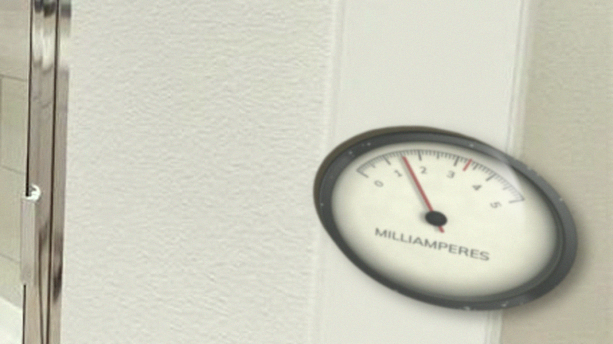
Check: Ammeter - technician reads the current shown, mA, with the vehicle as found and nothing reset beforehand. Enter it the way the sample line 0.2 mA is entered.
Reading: 1.5 mA
